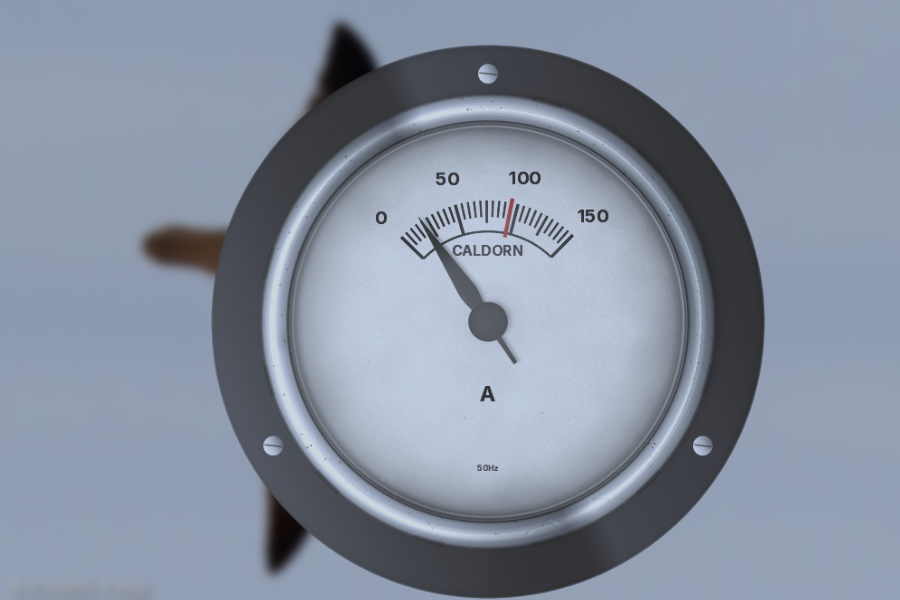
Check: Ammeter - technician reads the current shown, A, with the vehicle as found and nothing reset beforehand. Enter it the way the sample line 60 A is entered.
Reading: 20 A
